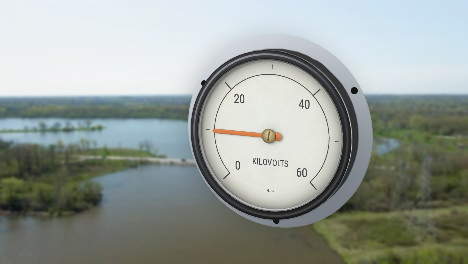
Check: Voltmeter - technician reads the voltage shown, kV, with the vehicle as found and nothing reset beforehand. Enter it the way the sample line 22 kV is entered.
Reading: 10 kV
